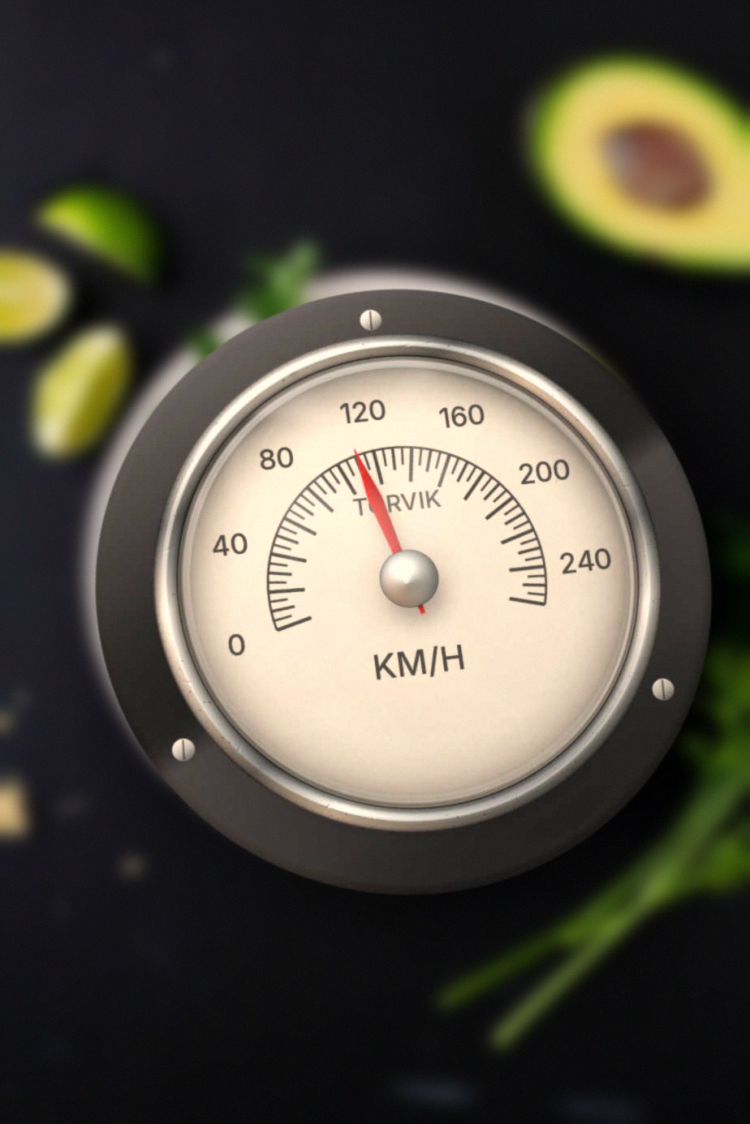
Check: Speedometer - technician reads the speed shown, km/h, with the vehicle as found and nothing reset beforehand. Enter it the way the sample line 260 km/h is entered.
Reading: 110 km/h
